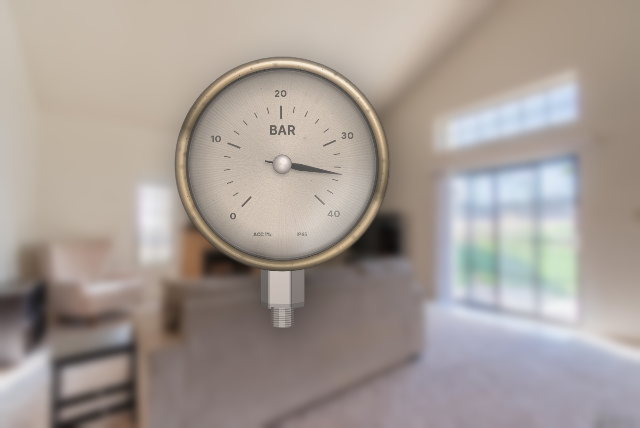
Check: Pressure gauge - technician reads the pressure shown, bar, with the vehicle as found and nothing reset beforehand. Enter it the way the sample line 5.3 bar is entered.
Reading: 35 bar
